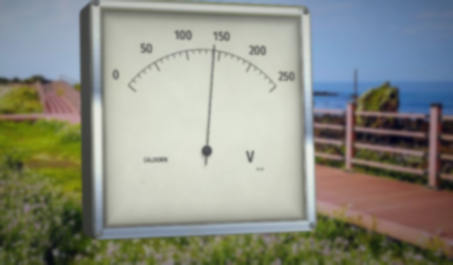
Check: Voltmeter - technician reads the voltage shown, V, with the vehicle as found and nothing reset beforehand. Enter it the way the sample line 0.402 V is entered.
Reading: 140 V
